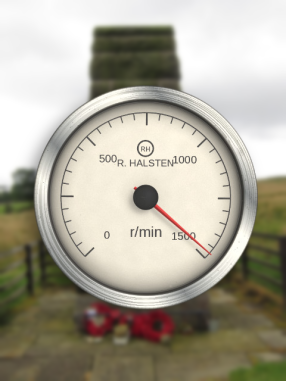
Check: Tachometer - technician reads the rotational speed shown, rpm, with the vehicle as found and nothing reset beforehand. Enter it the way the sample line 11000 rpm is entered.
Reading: 1475 rpm
